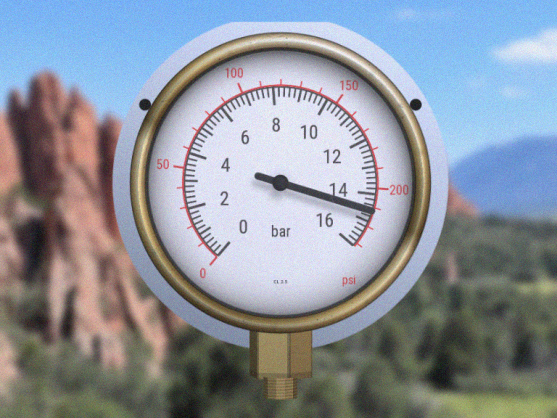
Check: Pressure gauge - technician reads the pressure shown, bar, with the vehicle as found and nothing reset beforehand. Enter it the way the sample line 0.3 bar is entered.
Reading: 14.6 bar
